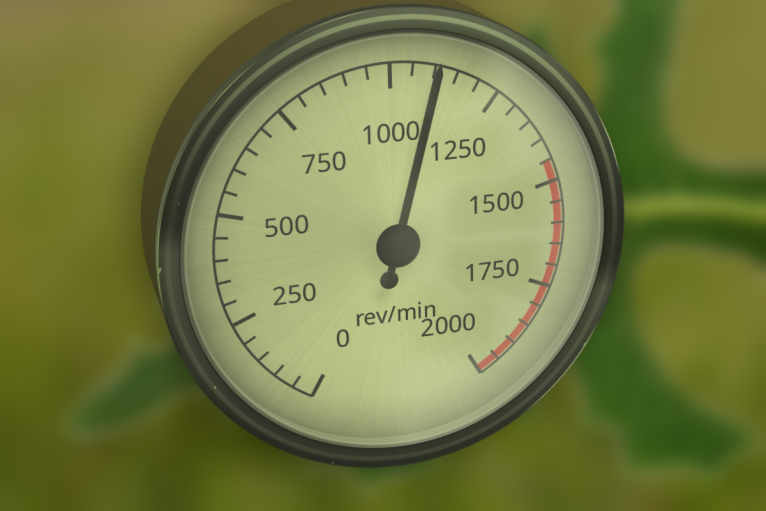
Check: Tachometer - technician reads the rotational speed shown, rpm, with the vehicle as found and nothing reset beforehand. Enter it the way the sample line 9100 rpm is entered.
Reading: 1100 rpm
